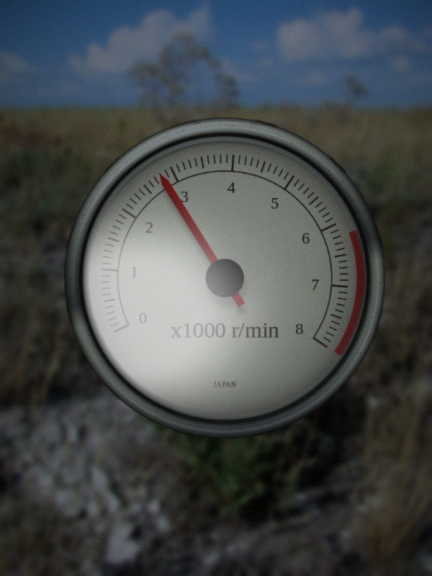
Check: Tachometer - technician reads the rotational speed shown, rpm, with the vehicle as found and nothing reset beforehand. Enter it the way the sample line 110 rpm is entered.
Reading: 2800 rpm
